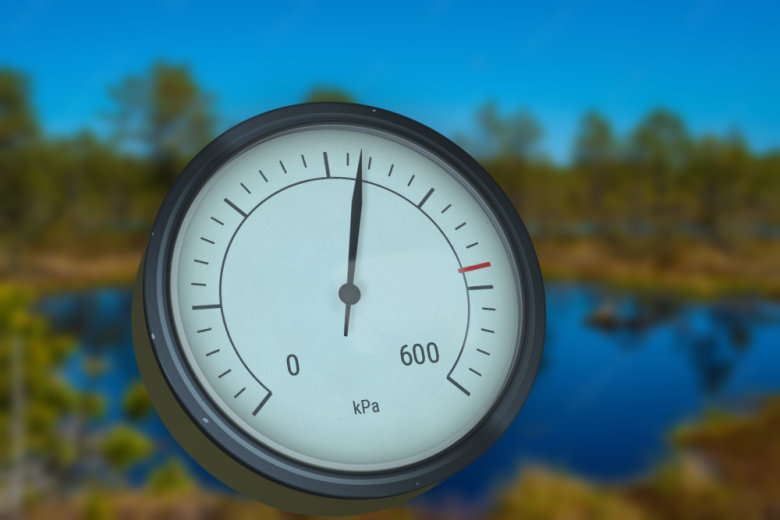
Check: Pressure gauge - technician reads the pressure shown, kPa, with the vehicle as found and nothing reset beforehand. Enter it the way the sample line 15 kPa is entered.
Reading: 330 kPa
